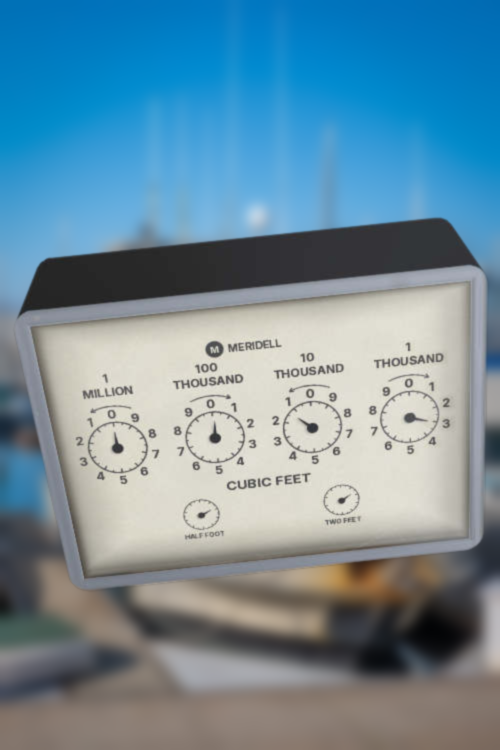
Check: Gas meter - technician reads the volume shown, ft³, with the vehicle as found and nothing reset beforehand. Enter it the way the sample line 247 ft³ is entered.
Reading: 1300 ft³
